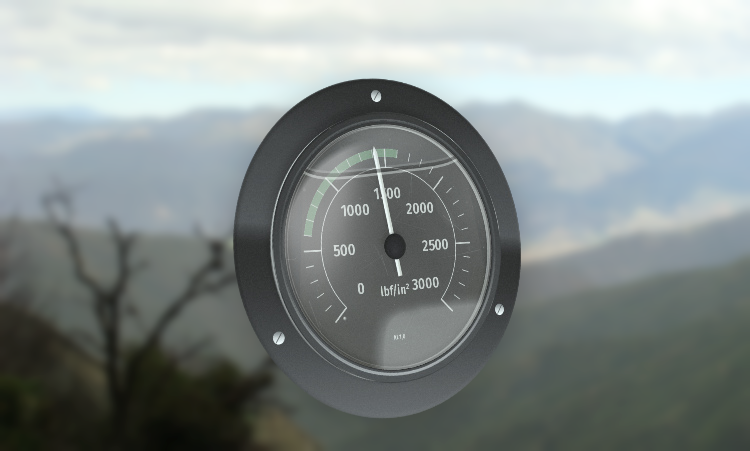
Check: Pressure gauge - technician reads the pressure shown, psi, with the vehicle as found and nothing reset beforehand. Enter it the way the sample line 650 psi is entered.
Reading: 1400 psi
